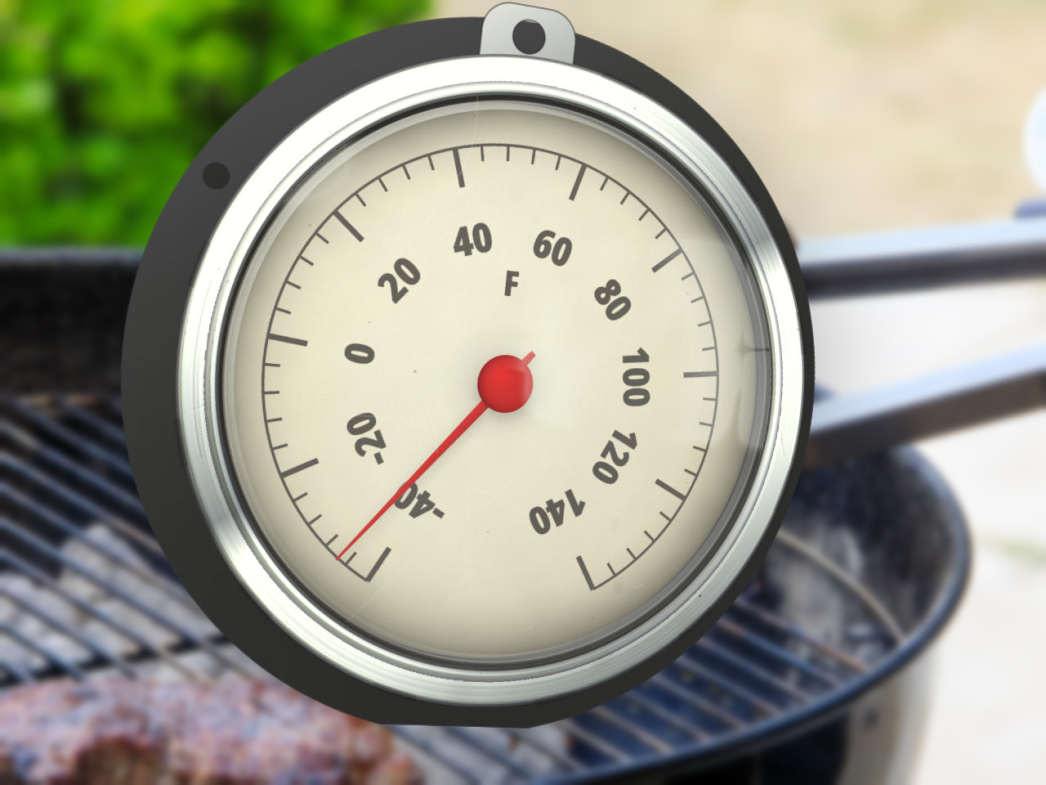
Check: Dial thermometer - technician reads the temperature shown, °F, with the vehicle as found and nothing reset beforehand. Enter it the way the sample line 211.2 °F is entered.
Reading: -34 °F
